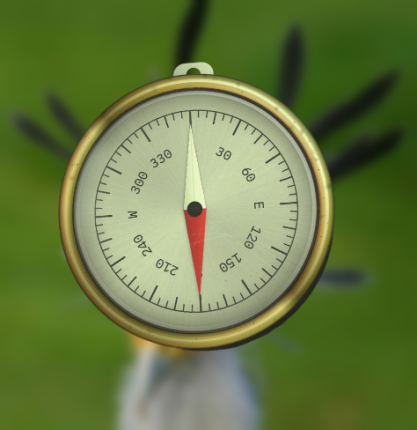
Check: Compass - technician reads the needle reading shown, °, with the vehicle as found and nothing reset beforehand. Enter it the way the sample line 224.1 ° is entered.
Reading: 180 °
